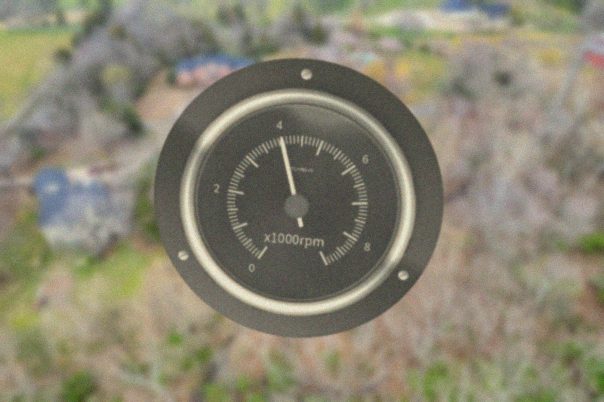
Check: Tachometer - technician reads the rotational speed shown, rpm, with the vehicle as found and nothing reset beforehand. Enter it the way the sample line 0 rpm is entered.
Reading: 4000 rpm
